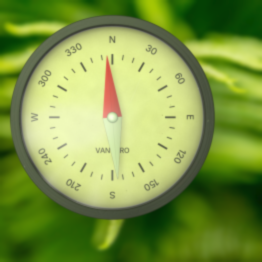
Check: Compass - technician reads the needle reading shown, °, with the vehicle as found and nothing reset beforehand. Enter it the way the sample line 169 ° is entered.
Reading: 355 °
